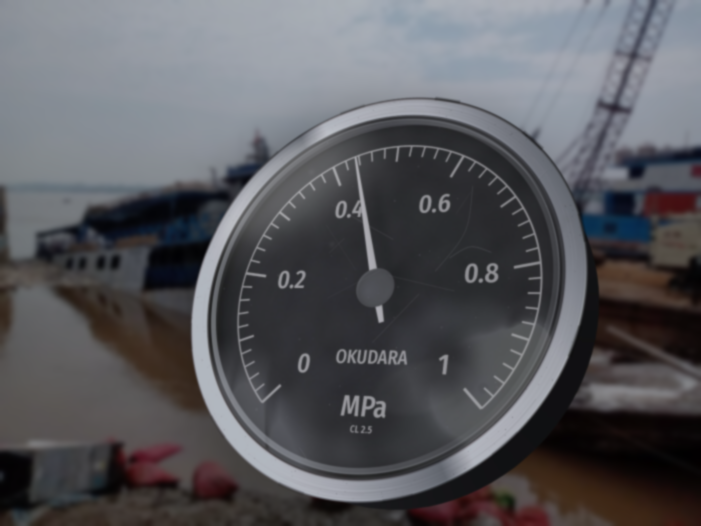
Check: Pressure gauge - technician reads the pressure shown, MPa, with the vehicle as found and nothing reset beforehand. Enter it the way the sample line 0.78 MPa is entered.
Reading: 0.44 MPa
